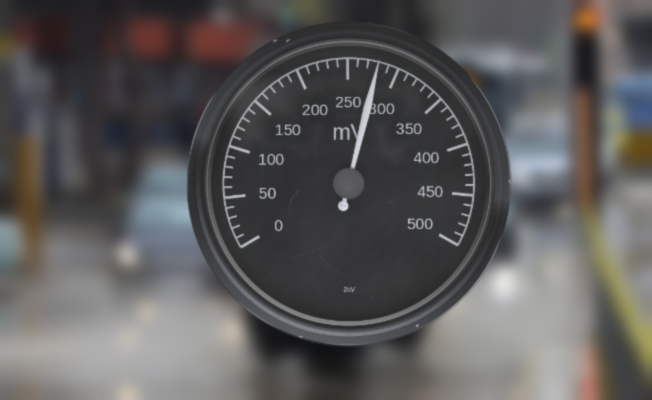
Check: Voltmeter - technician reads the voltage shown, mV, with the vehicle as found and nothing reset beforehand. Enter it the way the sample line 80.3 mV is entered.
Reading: 280 mV
